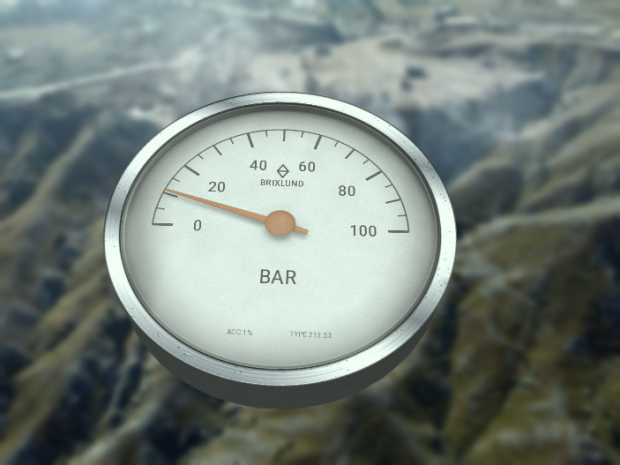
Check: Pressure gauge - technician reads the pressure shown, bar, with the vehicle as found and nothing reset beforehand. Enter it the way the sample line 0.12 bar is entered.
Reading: 10 bar
